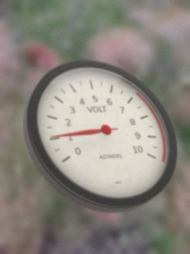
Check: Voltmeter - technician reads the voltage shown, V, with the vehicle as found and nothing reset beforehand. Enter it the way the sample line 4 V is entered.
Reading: 1 V
